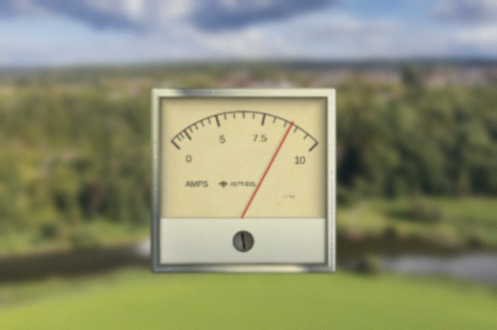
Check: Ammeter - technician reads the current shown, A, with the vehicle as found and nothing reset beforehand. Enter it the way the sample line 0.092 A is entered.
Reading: 8.75 A
